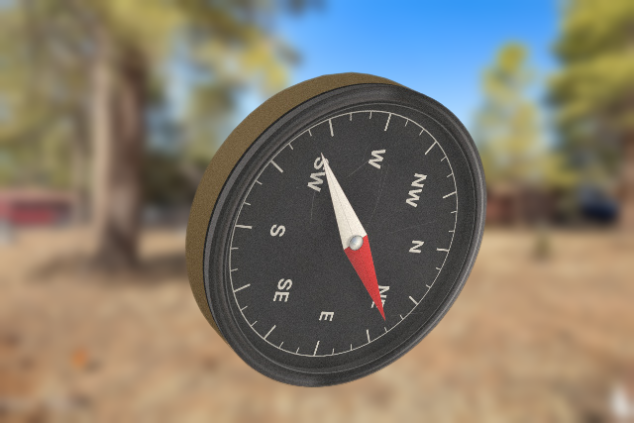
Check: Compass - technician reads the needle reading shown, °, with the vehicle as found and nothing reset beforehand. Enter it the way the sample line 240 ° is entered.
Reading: 50 °
